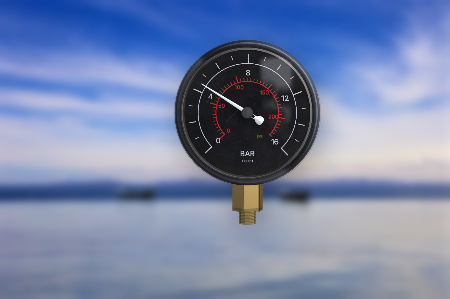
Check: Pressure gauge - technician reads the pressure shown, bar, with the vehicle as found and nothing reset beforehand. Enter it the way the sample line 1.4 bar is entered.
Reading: 4.5 bar
